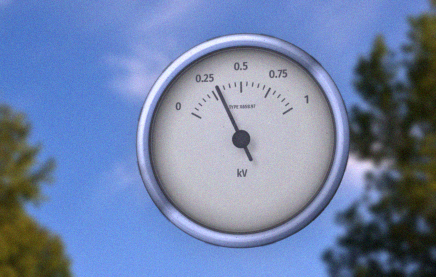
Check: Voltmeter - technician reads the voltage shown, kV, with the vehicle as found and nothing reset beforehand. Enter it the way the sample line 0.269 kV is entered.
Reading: 0.3 kV
